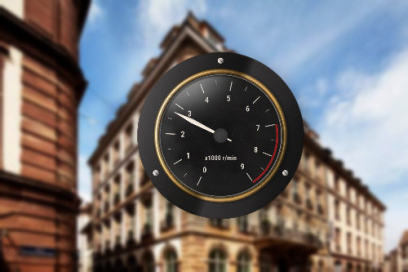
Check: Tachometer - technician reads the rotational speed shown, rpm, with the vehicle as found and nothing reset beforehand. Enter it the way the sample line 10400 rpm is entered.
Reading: 2750 rpm
